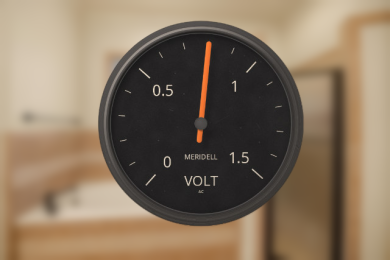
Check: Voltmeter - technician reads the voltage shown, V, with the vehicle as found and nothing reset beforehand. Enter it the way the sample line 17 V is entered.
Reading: 0.8 V
